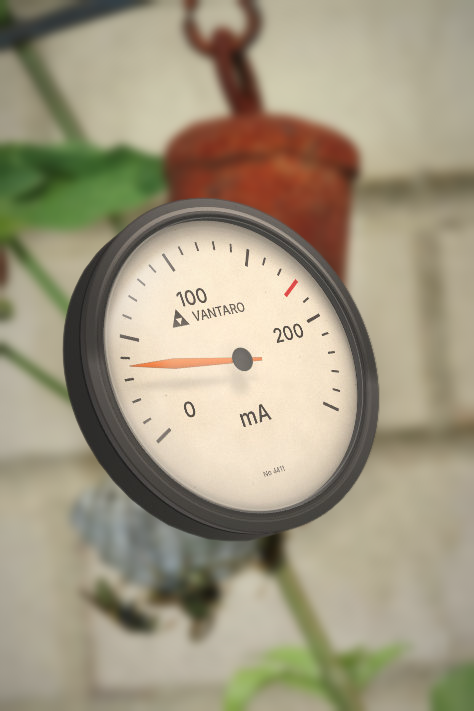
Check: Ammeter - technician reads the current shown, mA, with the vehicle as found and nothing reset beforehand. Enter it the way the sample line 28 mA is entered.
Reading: 35 mA
